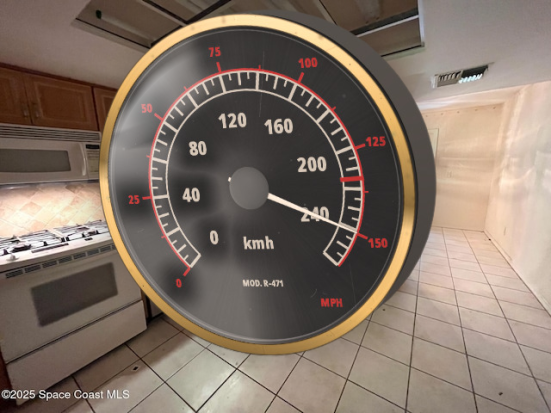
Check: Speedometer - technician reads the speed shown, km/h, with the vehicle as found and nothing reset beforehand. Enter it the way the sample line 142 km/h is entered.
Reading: 240 km/h
